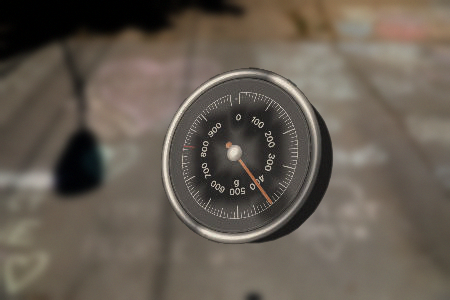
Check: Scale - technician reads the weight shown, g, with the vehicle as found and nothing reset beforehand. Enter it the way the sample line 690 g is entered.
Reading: 400 g
